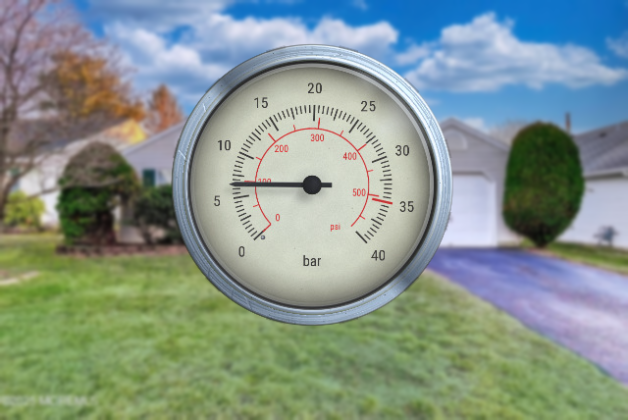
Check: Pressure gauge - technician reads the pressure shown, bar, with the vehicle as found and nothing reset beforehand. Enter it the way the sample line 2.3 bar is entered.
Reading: 6.5 bar
